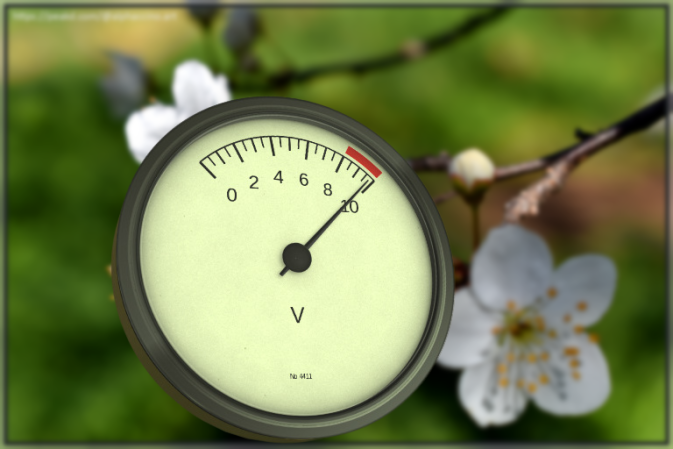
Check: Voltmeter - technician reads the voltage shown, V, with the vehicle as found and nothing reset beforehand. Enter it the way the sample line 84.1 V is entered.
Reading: 9.75 V
